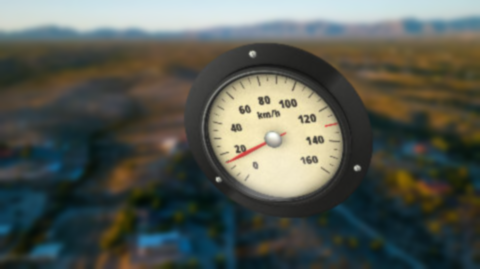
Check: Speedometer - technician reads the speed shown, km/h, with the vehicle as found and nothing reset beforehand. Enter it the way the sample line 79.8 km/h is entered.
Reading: 15 km/h
